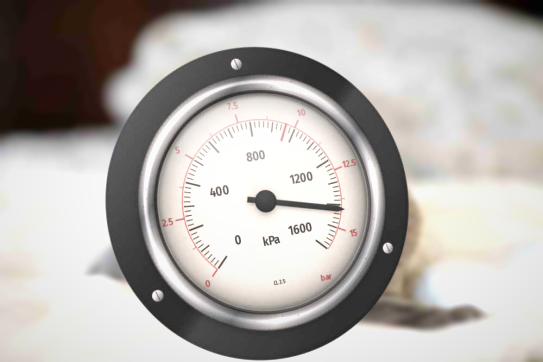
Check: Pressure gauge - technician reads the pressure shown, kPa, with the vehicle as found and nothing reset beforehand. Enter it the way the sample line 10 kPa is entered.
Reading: 1420 kPa
